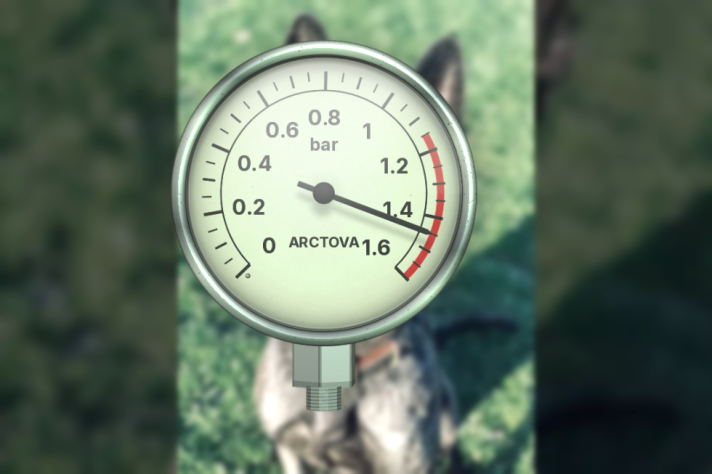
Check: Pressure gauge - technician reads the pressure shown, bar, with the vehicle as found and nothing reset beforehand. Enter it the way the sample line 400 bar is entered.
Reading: 1.45 bar
